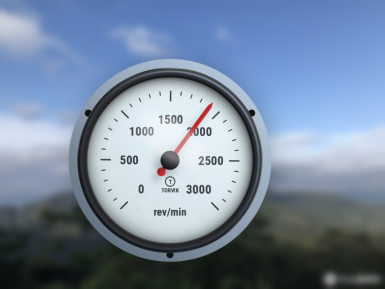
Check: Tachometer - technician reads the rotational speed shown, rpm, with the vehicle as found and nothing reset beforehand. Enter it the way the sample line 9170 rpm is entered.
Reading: 1900 rpm
